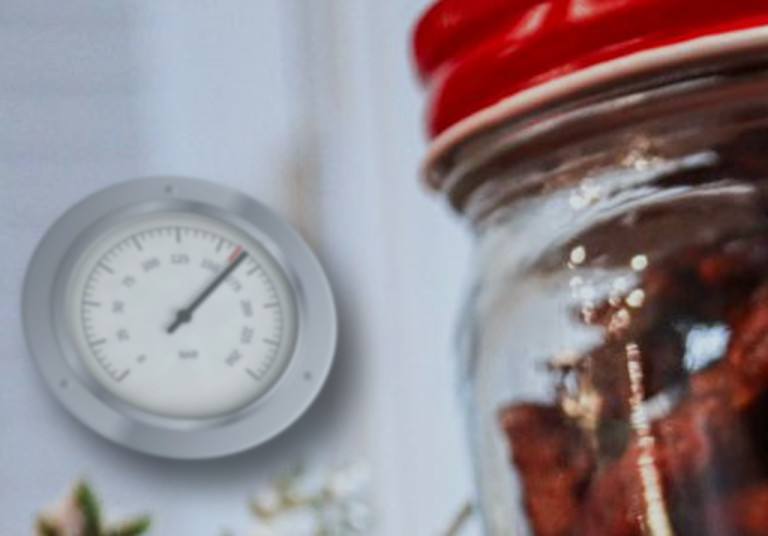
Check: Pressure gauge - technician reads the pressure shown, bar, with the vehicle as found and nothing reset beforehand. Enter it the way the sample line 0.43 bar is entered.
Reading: 165 bar
